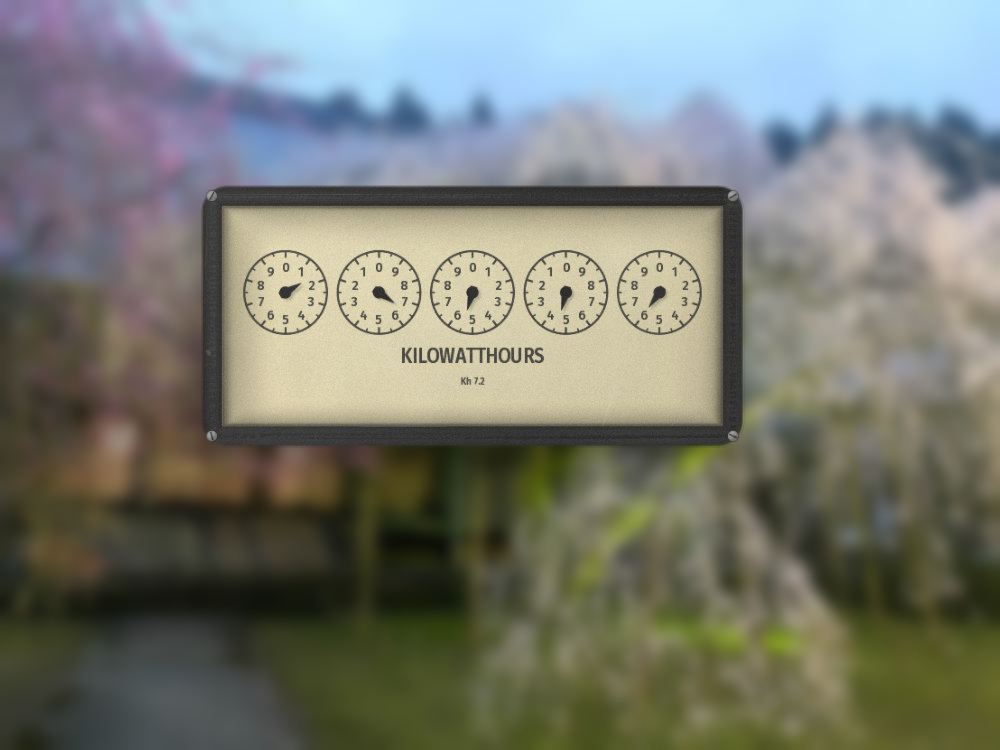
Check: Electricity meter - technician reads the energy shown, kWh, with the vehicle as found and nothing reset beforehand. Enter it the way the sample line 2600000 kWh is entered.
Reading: 16546 kWh
